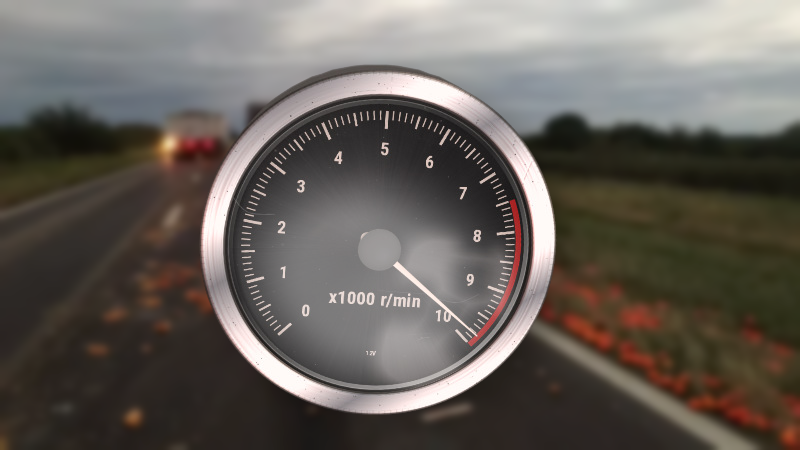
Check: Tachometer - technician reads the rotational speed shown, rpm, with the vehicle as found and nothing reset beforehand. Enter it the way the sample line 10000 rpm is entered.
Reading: 9800 rpm
